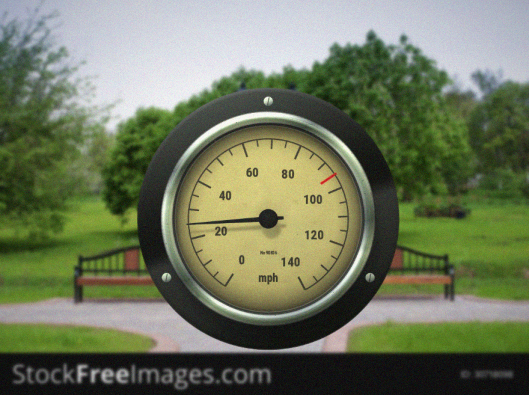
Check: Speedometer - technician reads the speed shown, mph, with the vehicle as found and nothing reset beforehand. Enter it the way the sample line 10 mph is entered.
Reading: 25 mph
